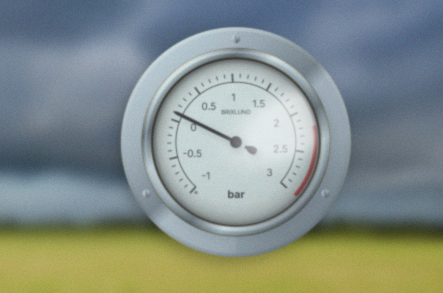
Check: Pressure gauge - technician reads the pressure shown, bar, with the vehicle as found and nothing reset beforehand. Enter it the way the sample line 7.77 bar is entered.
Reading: 0.1 bar
